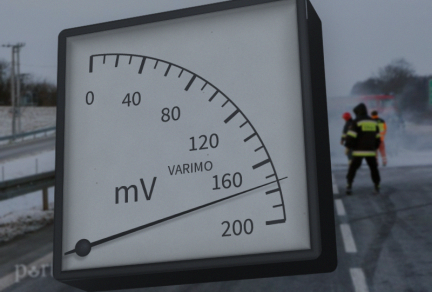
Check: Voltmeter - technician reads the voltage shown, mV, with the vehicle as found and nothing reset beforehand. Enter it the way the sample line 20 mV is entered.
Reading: 175 mV
